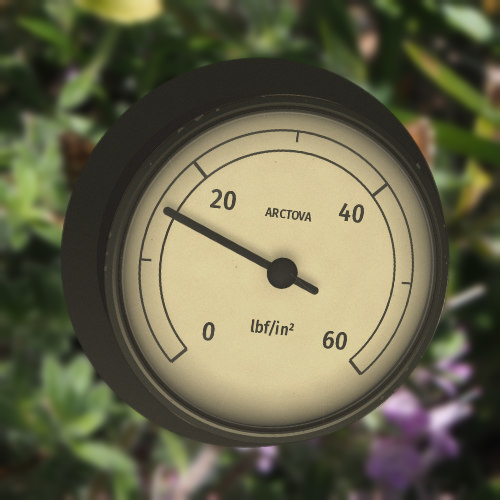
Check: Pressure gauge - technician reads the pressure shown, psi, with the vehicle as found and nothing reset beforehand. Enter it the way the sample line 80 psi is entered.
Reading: 15 psi
